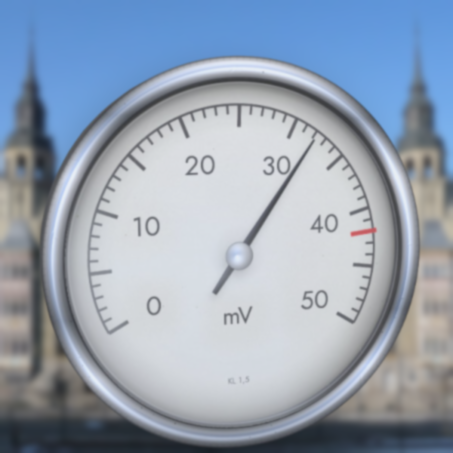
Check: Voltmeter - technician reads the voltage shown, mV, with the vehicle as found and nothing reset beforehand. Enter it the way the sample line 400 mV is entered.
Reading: 32 mV
